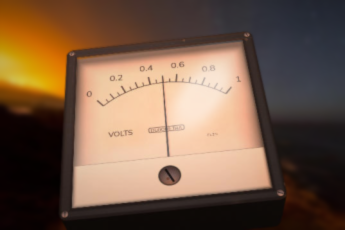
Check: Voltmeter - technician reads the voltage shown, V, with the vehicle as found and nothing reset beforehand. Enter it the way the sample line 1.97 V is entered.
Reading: 0.5 V
